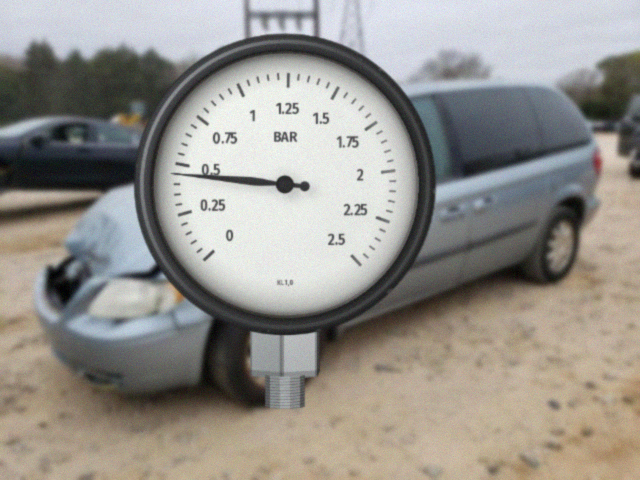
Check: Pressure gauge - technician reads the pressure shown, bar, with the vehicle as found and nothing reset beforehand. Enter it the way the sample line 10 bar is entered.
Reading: 0.45 bar
